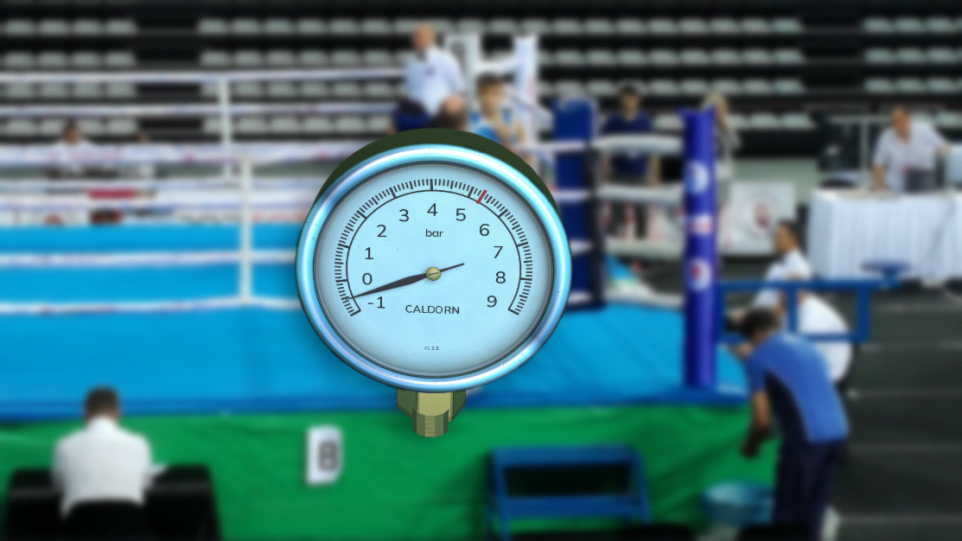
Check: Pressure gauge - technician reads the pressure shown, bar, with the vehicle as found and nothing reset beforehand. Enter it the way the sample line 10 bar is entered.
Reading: -0.5 bar
